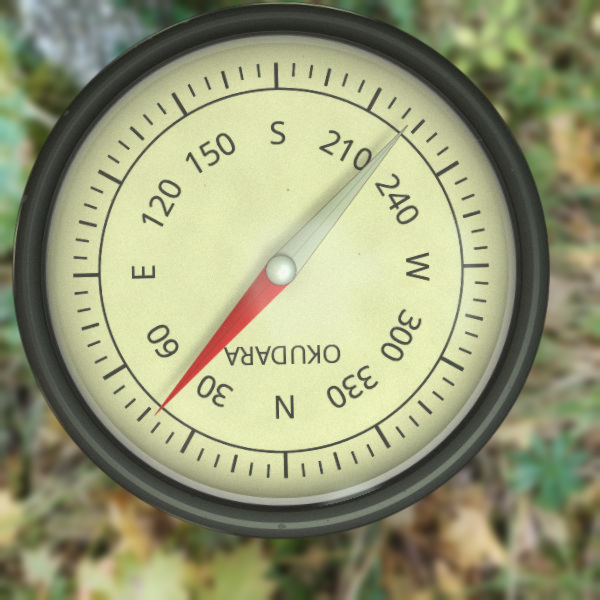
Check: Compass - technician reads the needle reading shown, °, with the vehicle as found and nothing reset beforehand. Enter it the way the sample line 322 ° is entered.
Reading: 42.5 °
